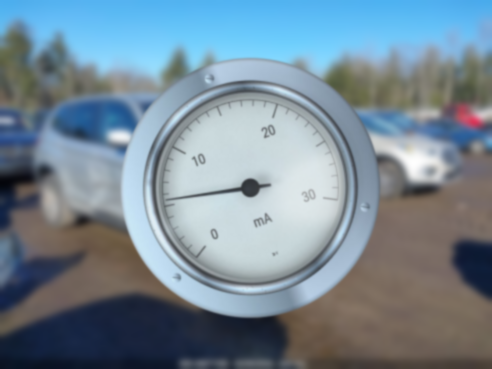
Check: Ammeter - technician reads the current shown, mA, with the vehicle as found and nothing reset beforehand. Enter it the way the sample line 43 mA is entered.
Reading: 5.5 mA
